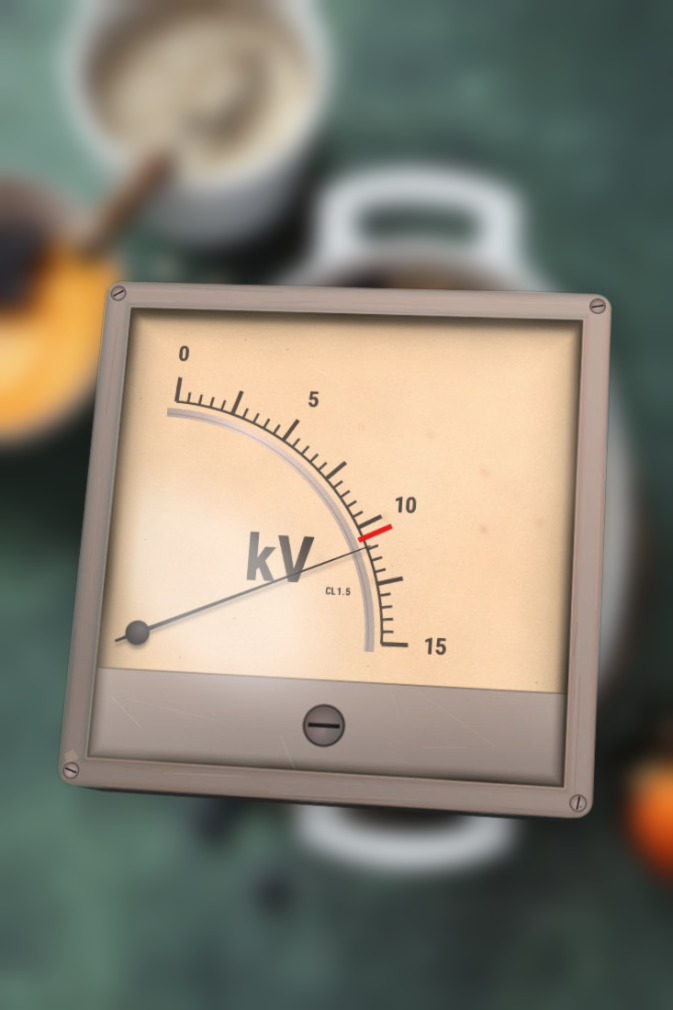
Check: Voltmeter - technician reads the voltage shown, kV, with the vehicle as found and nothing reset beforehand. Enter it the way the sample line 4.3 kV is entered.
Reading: 11 kV
